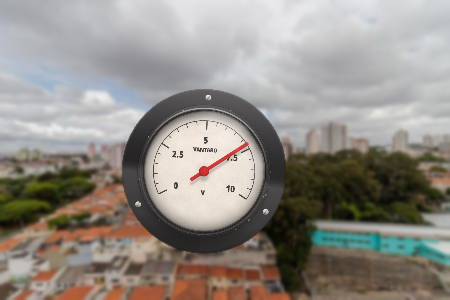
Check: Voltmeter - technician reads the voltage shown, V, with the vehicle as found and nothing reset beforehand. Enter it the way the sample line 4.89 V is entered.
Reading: 7.25 V
